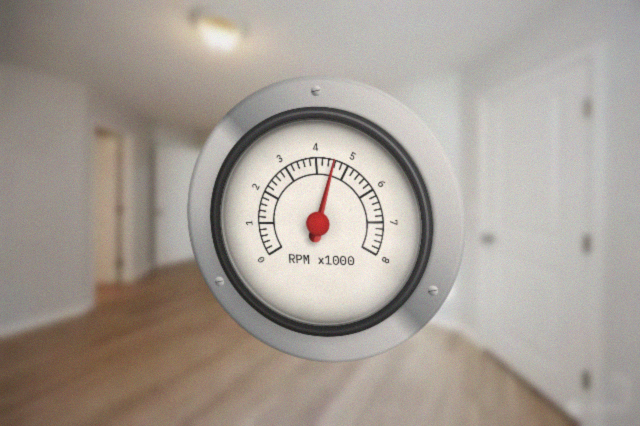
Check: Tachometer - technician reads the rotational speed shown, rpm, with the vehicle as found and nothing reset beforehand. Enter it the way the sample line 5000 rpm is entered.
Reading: 4600 rpm
